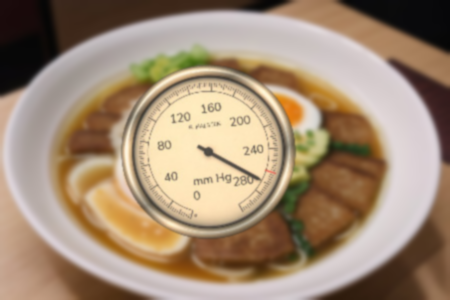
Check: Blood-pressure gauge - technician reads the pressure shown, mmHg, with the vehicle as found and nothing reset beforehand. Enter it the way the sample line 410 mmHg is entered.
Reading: 270 mmHg
